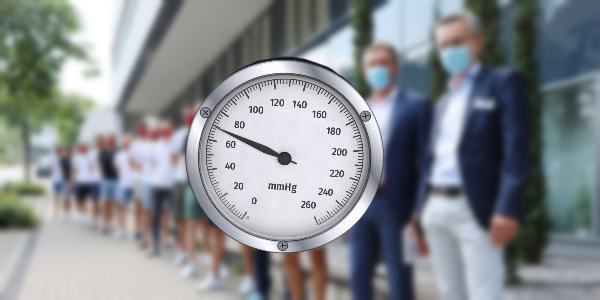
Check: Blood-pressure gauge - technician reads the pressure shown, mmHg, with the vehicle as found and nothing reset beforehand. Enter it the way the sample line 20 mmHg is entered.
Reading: 70 mmHg
